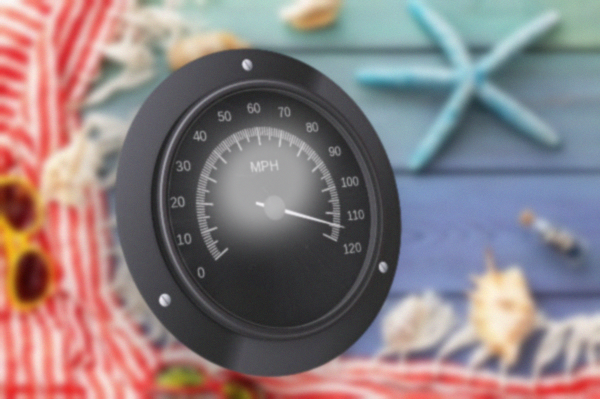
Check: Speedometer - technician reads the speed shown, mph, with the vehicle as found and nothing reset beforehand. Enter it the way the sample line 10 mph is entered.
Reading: 115 mph
